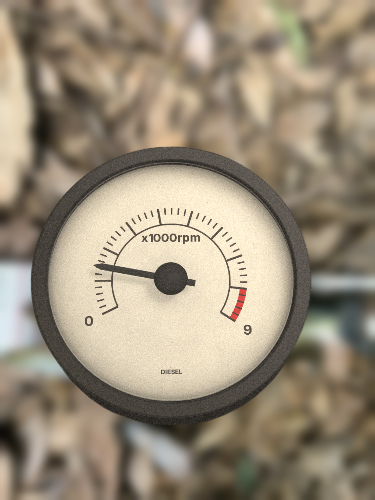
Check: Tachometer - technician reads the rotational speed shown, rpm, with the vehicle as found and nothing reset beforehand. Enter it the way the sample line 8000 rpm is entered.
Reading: 1400 rpm
